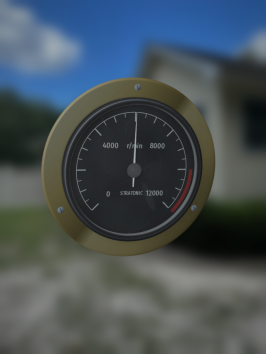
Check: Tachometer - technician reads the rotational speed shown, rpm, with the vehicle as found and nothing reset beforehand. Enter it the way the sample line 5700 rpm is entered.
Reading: 6000 rpm
